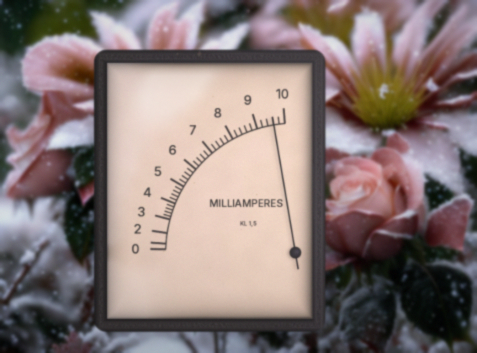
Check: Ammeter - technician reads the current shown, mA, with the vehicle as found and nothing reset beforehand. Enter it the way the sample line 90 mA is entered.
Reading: 9.6 mA
